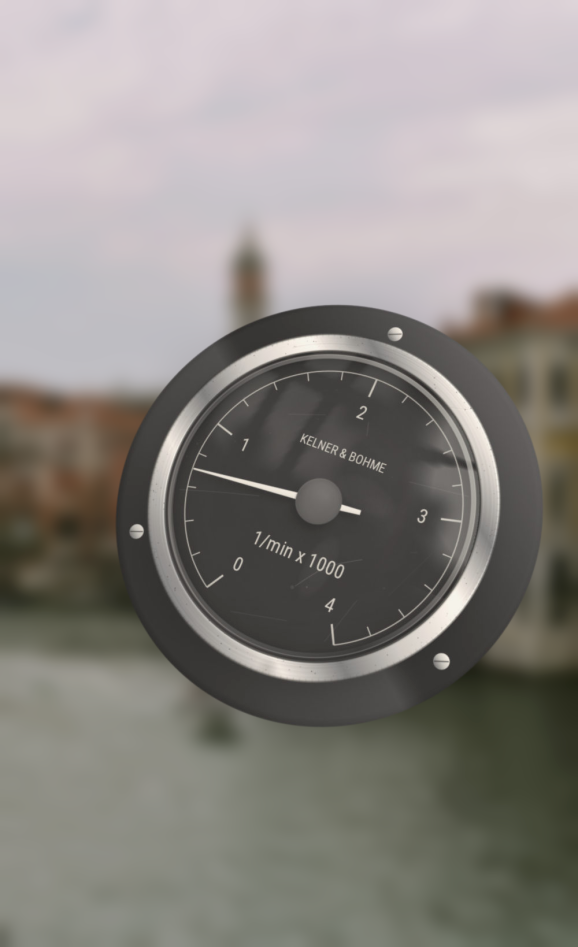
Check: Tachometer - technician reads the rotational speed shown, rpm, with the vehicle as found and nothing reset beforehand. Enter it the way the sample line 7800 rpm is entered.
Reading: 700 rpm
